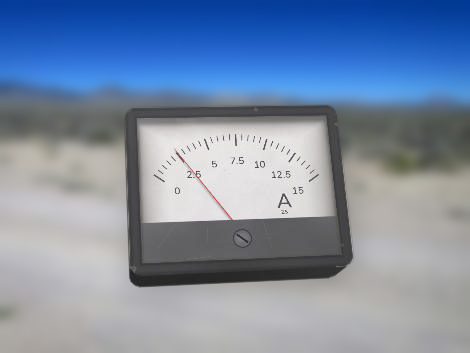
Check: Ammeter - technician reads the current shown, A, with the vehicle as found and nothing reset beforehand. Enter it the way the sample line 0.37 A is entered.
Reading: 2.5 A
